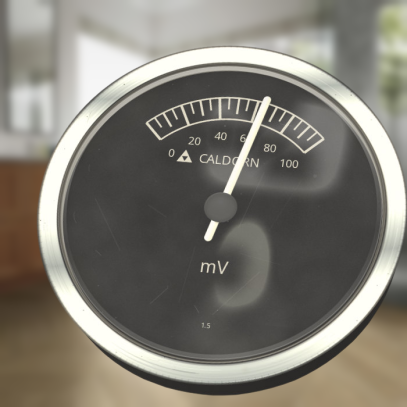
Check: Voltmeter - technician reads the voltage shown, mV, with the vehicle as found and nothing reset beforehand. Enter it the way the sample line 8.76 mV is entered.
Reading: 65 mV
